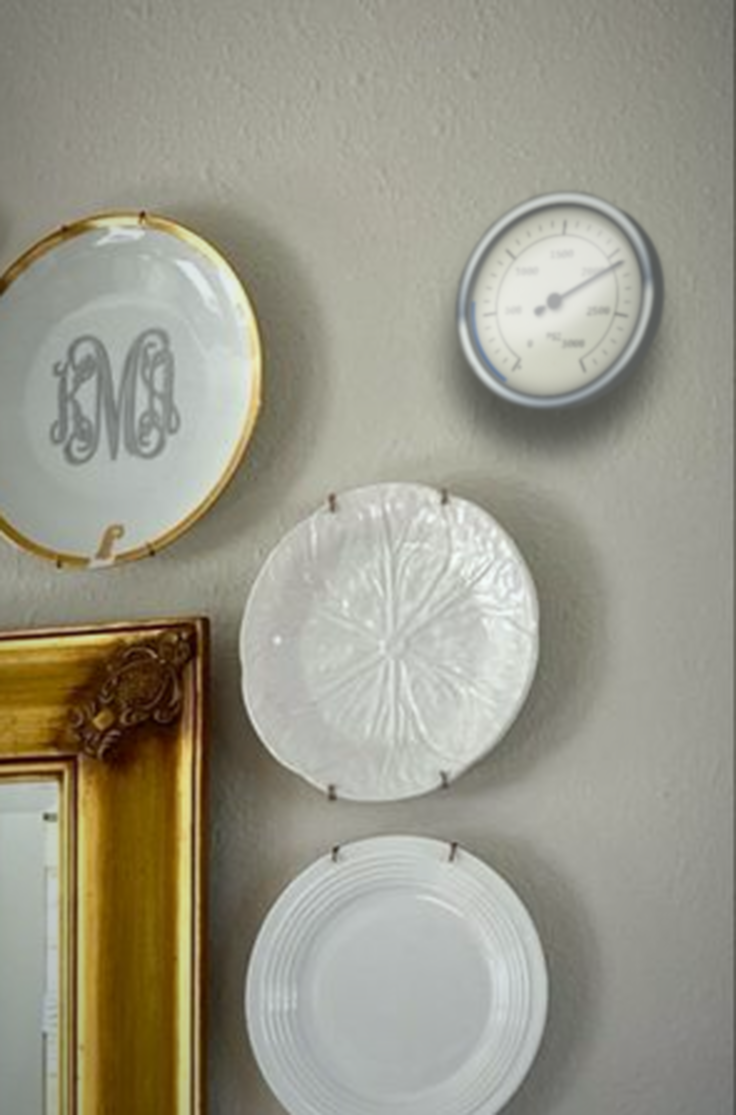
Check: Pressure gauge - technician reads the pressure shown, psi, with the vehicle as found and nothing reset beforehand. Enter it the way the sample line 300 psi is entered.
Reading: 2100 psi
